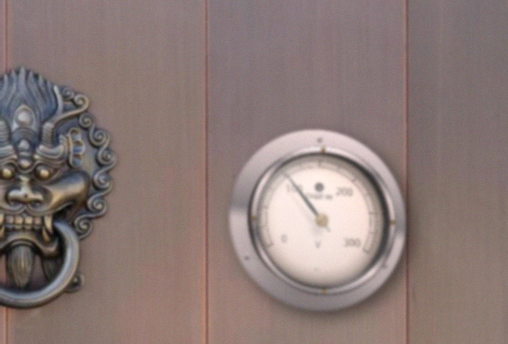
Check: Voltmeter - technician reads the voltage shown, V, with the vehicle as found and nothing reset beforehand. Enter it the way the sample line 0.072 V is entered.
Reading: 100 V
